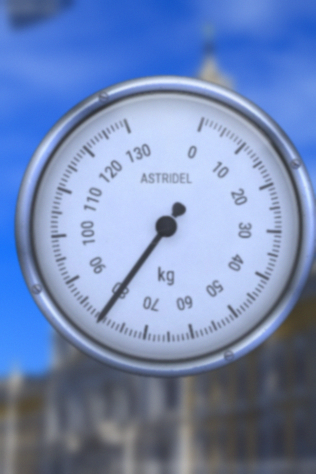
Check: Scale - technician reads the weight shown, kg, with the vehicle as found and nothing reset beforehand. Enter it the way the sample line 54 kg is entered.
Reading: 80 kg
